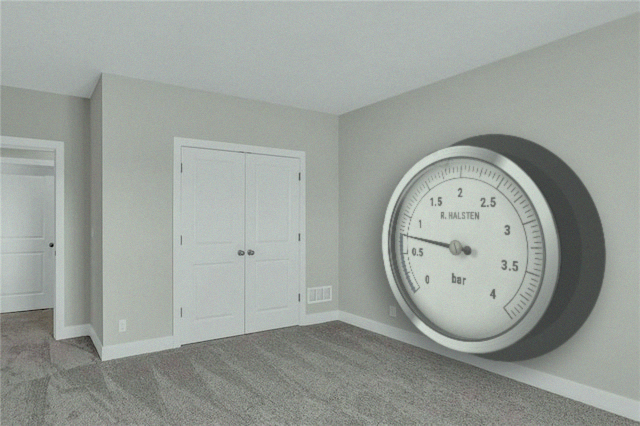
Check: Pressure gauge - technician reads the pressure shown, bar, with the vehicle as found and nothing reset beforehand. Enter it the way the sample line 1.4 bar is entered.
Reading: 0.75 bar
